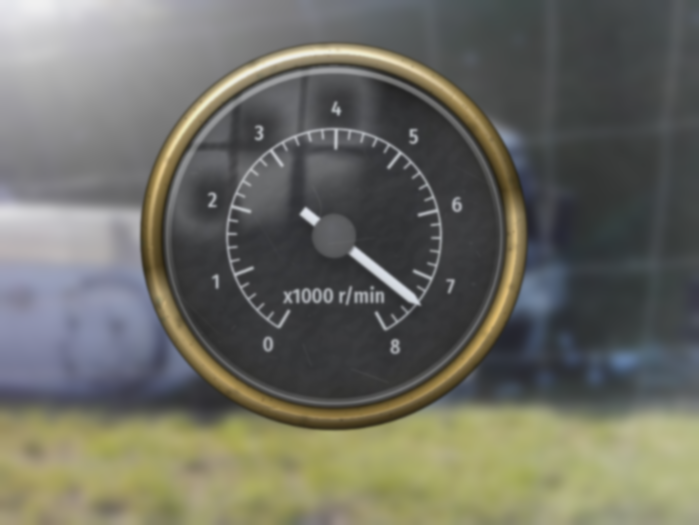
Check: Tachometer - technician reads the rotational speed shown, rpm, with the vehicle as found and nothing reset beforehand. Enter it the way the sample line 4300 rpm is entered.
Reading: 7400 rpm
